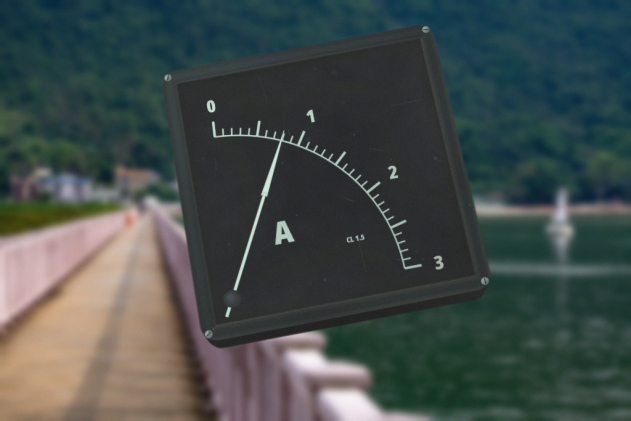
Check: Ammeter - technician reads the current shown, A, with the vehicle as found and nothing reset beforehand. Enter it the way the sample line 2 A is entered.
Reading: 0.8 A
